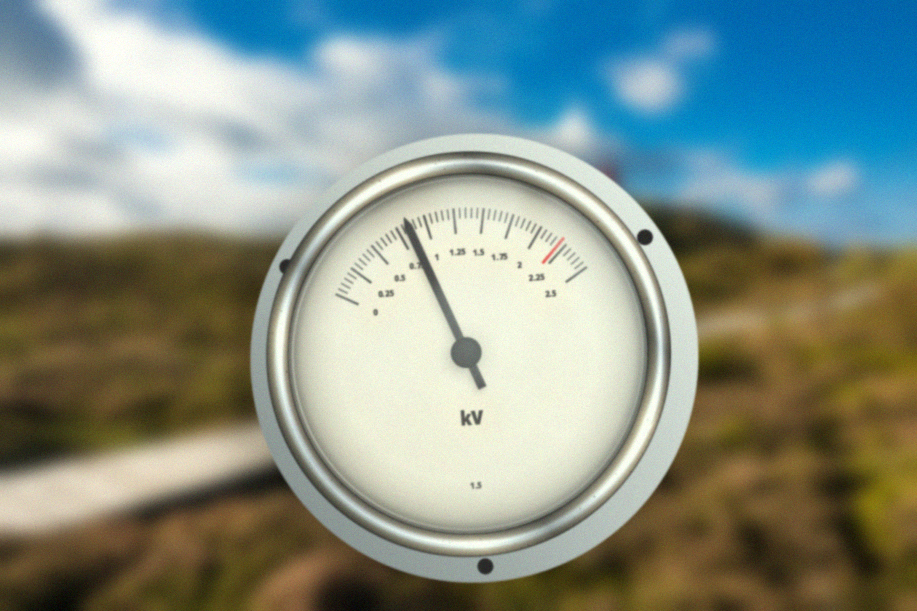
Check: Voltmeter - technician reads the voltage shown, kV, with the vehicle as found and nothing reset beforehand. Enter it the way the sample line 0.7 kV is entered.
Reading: 0.85 kV
